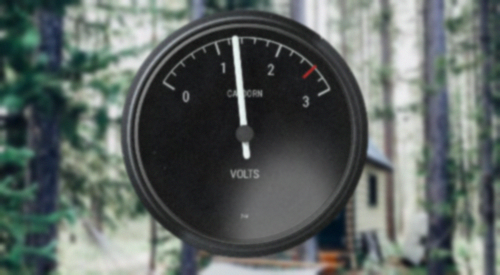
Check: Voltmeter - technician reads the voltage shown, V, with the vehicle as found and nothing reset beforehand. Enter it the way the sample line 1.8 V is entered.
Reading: 1.3 V
